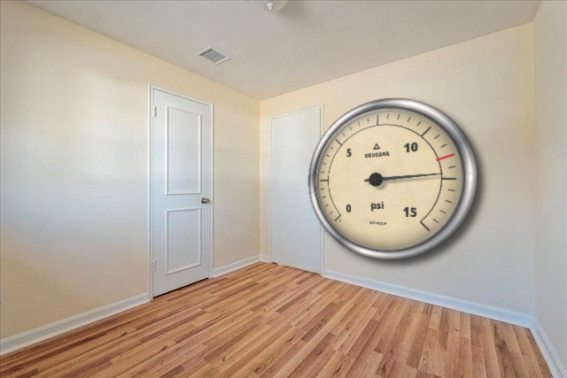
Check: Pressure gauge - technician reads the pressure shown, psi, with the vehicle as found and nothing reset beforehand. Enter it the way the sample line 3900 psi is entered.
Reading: 12.25 psi
